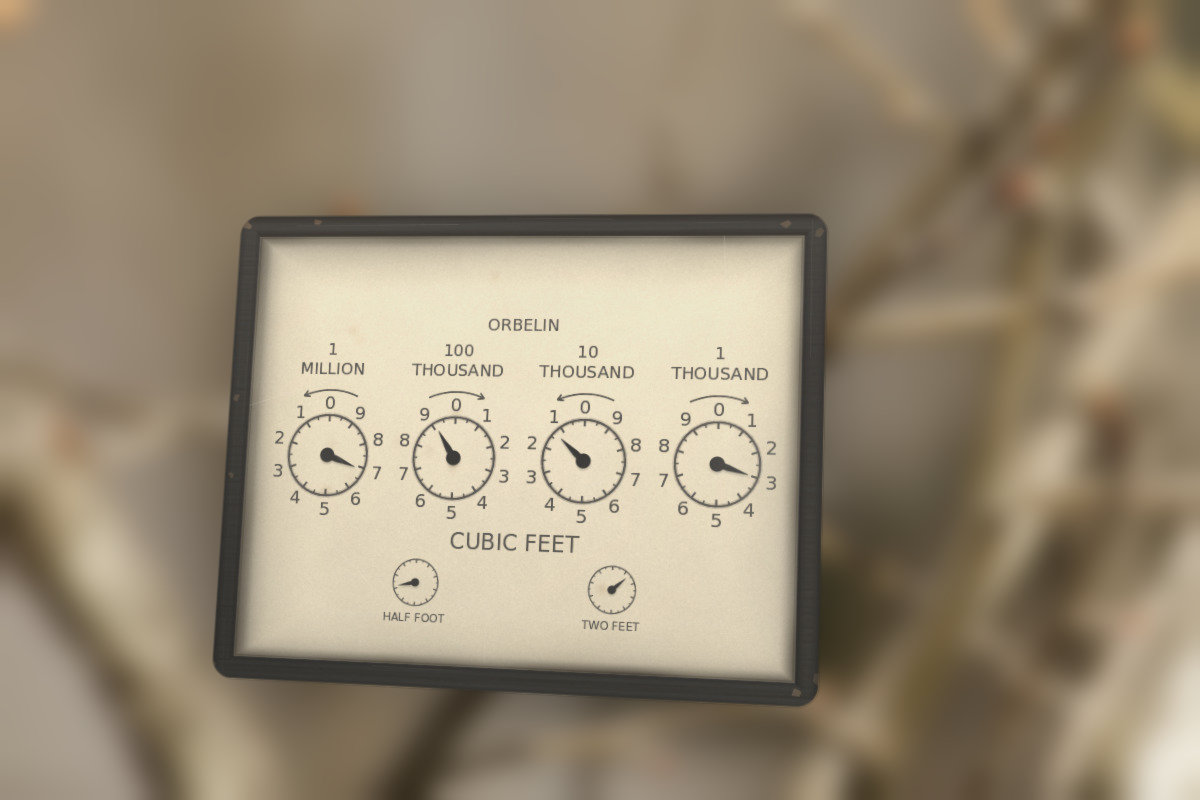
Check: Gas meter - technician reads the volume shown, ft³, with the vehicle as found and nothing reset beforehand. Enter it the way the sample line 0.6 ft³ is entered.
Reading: 691300 ft³
